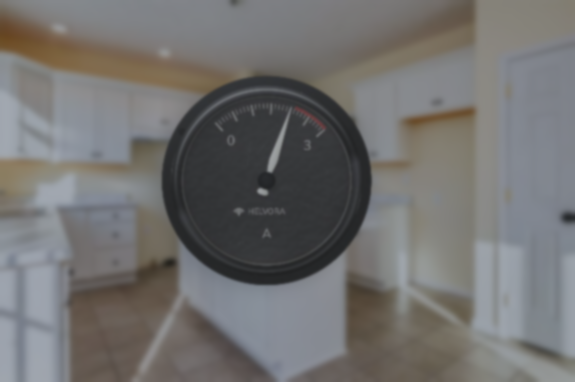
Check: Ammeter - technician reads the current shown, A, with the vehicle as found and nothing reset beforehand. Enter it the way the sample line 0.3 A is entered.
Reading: 2 A
